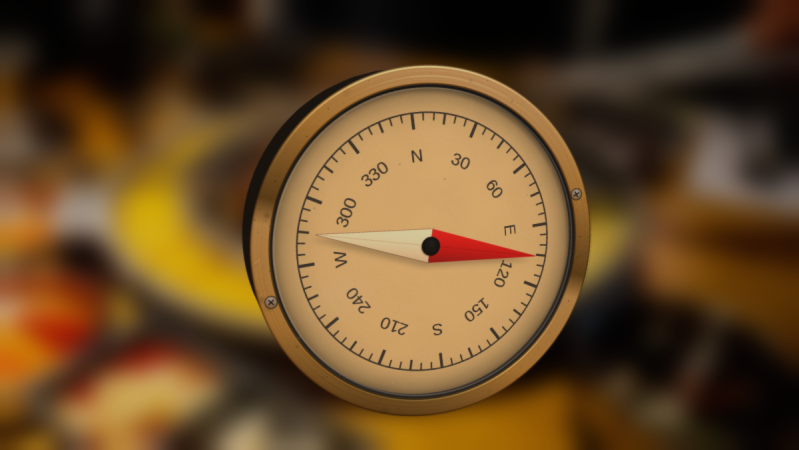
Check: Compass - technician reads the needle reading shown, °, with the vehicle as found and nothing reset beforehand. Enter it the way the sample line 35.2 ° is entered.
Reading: 105 °
